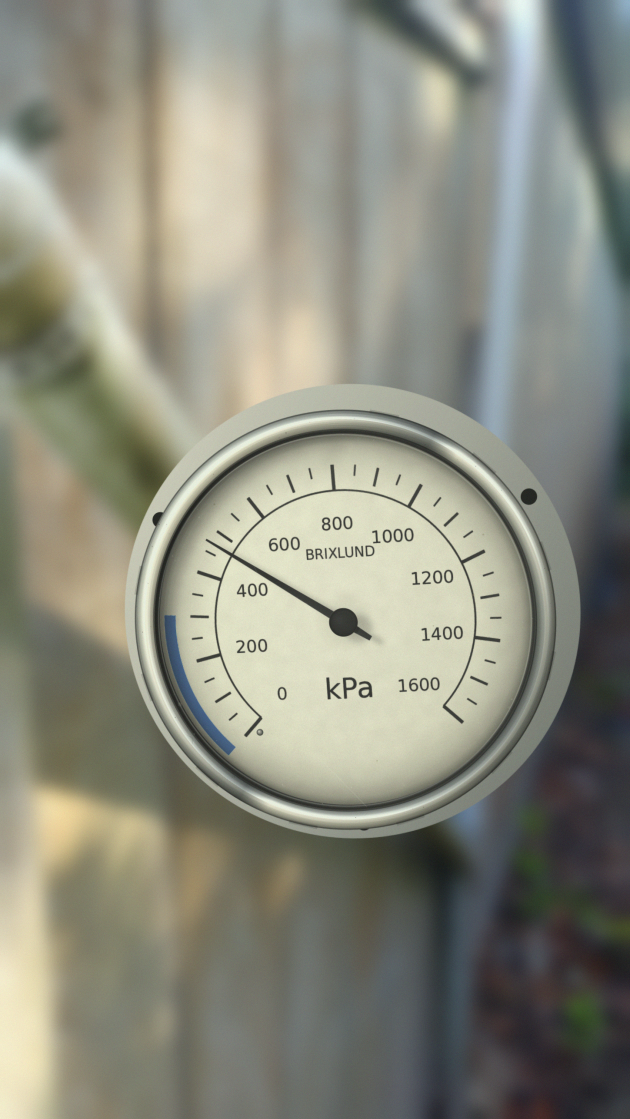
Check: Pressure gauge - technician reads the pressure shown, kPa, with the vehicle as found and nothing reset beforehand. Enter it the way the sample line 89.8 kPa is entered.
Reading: 475 kPa
